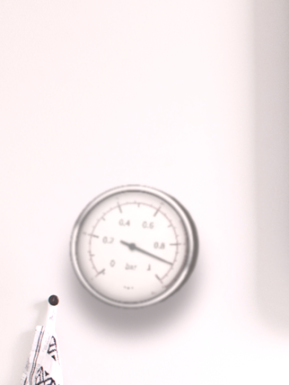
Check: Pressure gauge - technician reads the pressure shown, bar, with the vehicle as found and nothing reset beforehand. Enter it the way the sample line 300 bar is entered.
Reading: 0.9 bar
